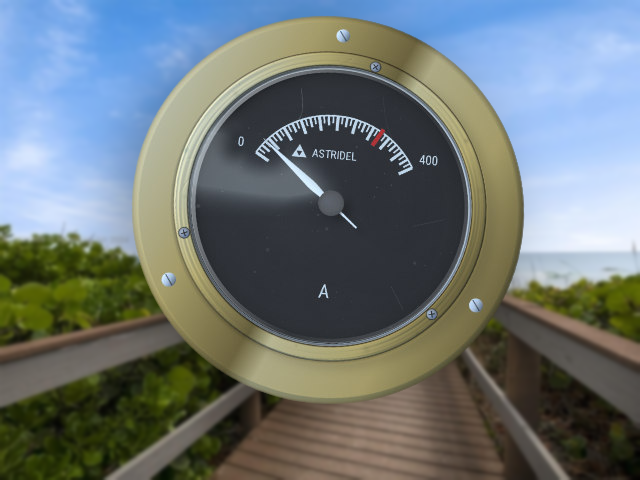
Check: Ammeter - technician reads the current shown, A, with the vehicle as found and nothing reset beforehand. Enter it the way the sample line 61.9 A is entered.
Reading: 30 A
